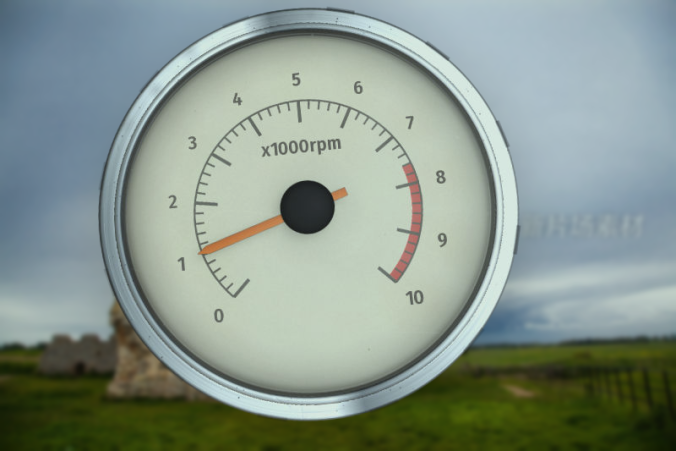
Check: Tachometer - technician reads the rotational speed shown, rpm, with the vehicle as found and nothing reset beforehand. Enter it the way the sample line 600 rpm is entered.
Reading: 1000 rpm
